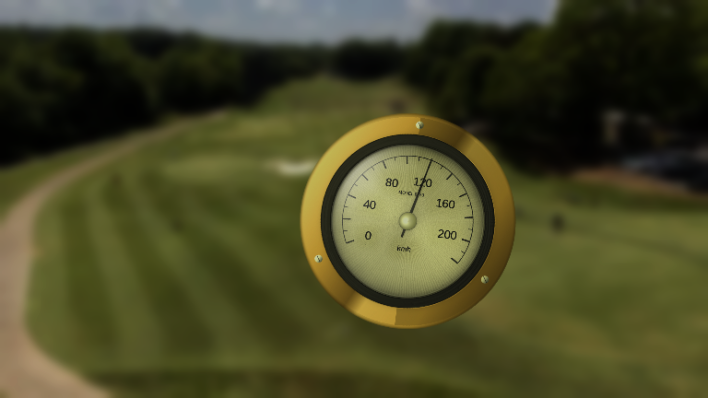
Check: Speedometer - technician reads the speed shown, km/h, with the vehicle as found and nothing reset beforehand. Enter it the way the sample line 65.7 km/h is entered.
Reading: 120 km/h
